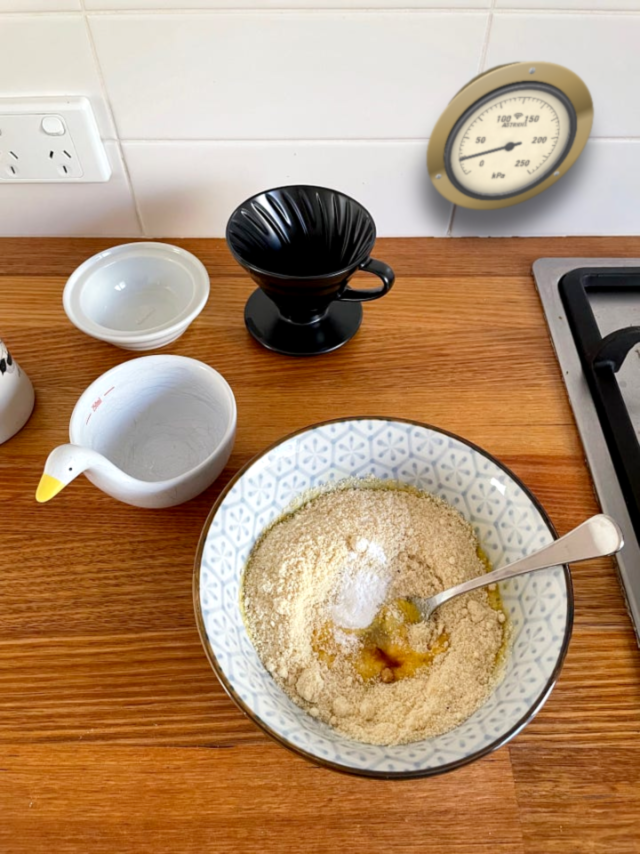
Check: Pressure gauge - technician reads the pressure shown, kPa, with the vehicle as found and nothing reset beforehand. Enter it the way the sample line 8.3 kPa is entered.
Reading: 25 kPa
